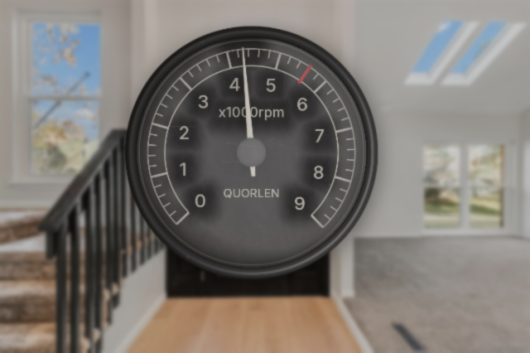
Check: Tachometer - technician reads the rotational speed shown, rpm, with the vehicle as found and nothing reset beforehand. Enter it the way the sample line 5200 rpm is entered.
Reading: 4300 rpm
